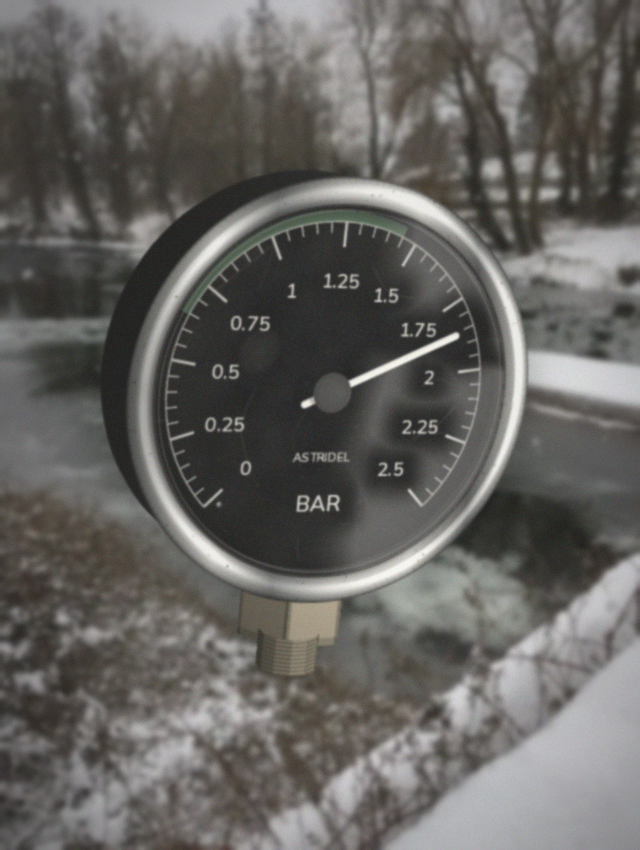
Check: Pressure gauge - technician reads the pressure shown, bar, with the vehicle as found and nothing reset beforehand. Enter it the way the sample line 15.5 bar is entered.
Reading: 1.85 bar
